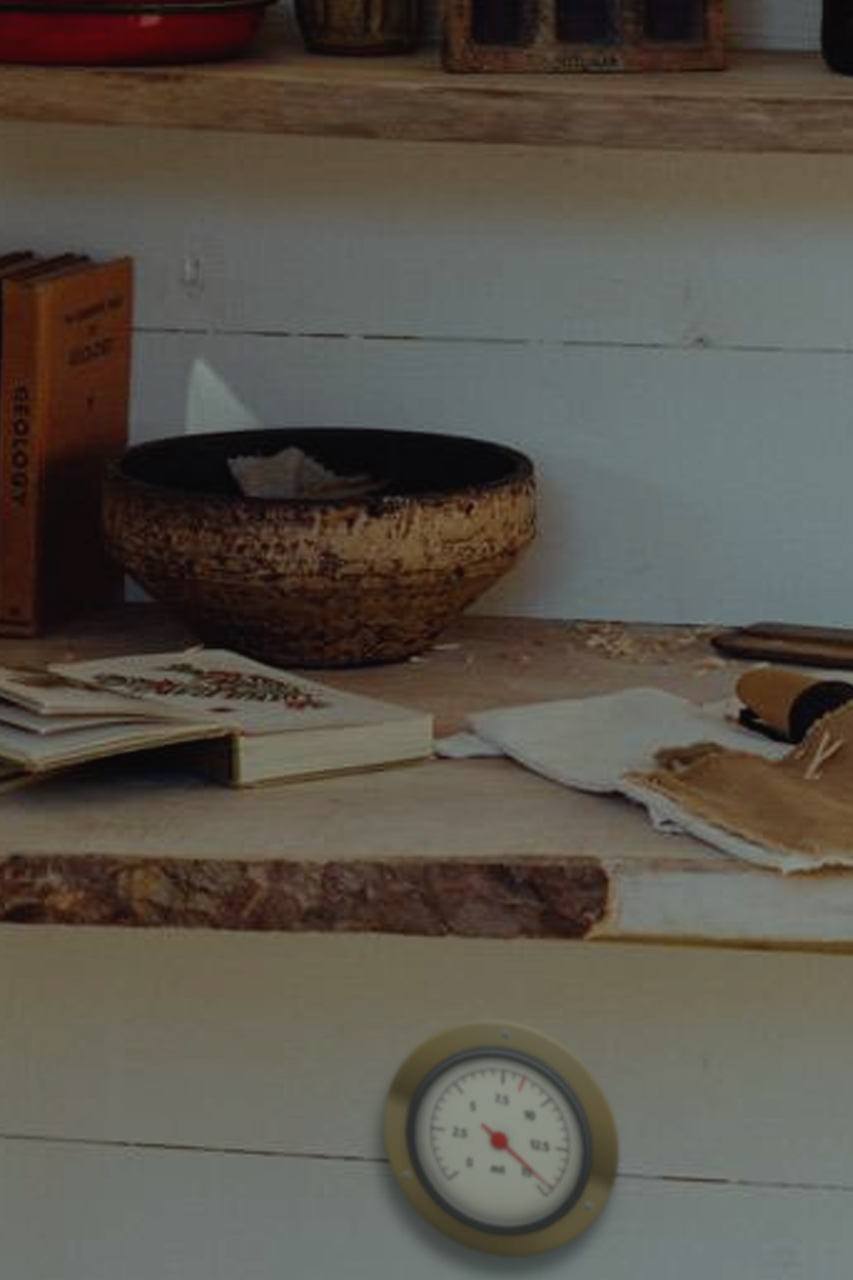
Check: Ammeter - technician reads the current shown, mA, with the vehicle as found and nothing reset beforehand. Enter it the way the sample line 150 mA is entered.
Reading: 14.5 mA
